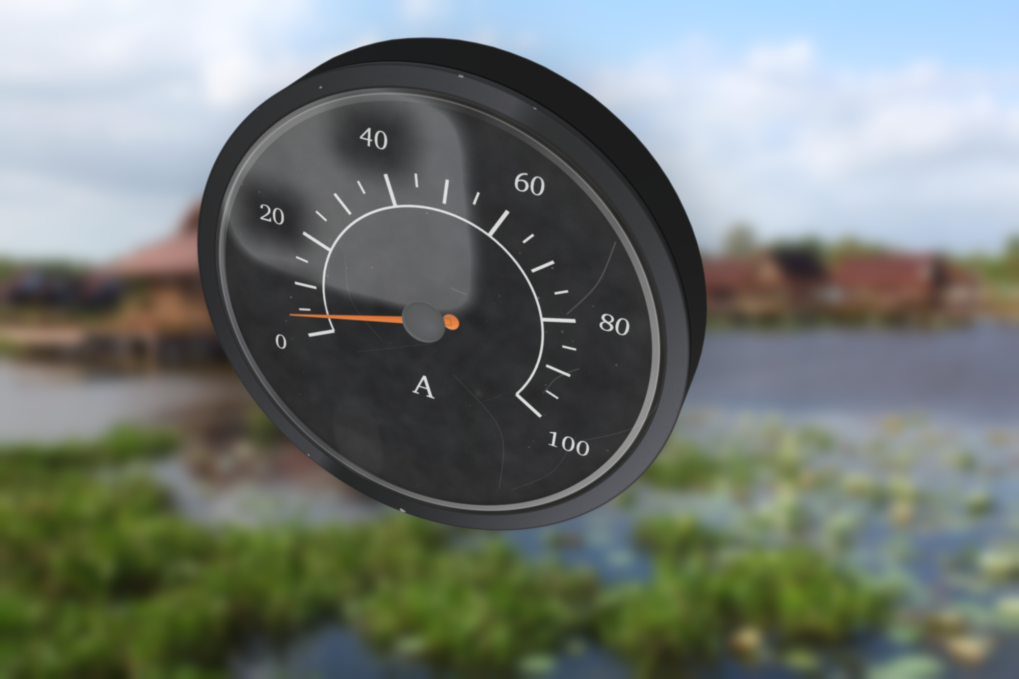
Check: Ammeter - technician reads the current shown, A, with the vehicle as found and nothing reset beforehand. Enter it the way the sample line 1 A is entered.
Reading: 5 A
